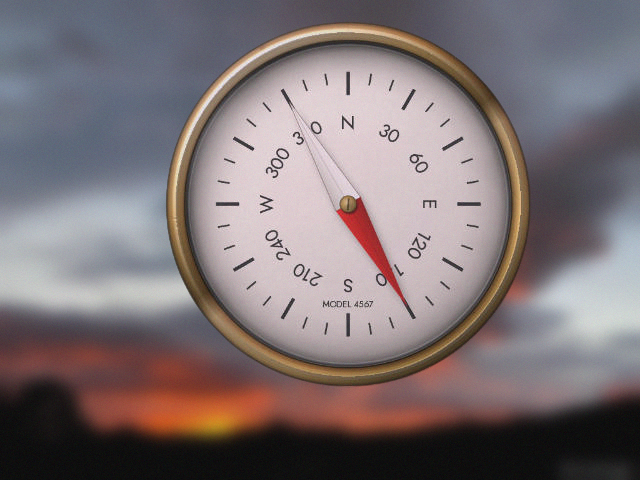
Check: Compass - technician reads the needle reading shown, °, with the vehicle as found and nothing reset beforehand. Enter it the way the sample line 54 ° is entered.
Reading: 150 °
